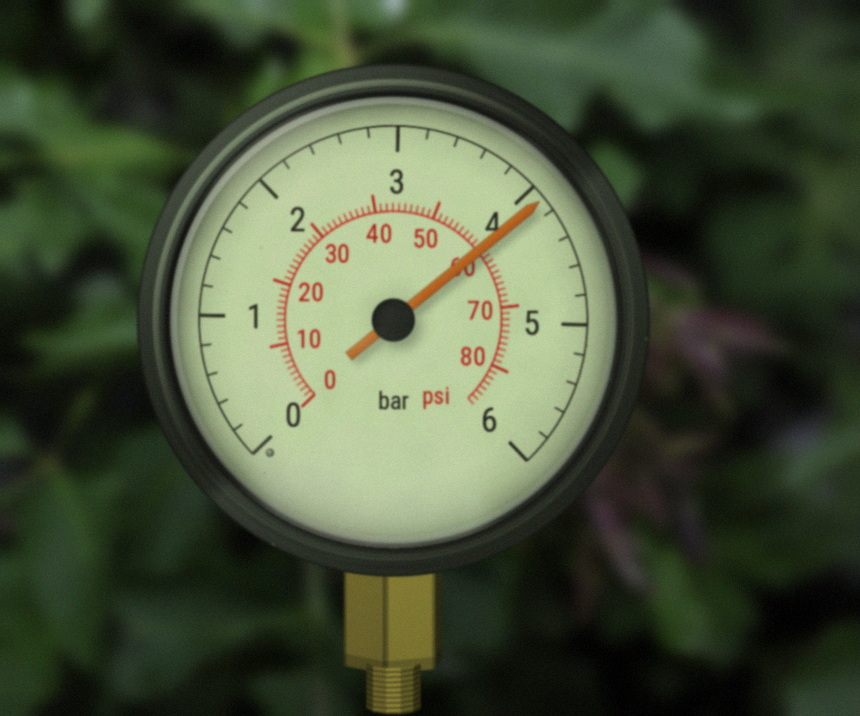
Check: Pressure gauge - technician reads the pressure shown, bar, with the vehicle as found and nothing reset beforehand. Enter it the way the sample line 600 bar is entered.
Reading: 4.1 bar
